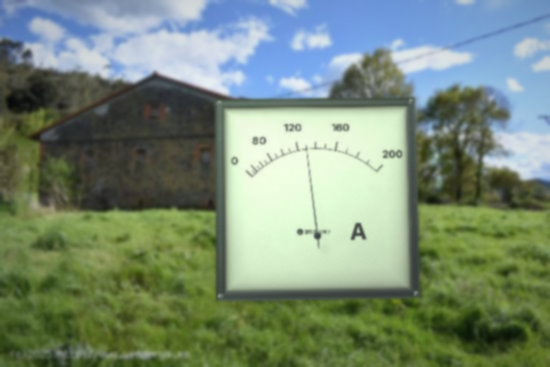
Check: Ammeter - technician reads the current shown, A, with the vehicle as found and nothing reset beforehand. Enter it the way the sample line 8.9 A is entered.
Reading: 130 A
